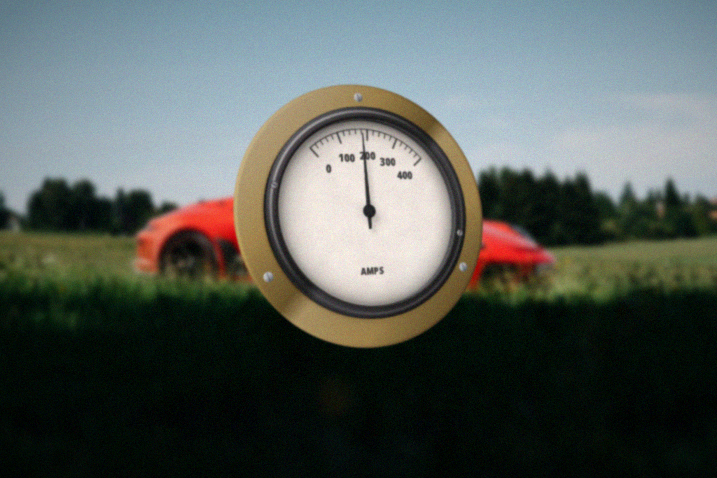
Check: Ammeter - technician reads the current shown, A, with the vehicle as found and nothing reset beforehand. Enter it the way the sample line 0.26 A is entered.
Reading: 180 A
